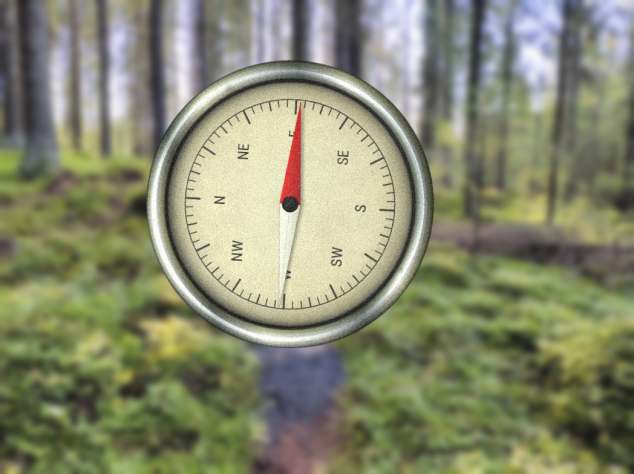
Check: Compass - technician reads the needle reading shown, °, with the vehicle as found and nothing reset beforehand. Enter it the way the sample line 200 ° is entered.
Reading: 92.5 °
